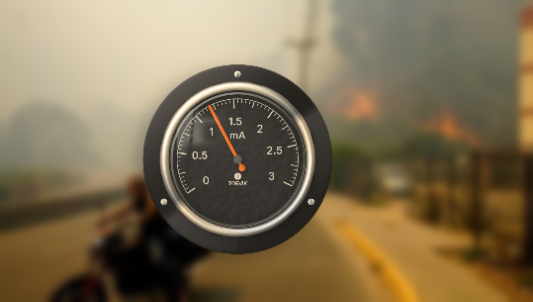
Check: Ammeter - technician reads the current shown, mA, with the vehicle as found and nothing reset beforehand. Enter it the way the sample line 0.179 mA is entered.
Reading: 1.2 mA
